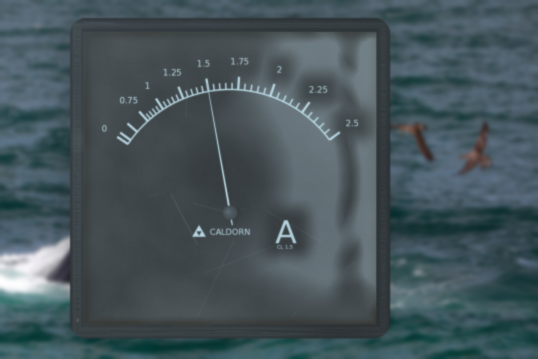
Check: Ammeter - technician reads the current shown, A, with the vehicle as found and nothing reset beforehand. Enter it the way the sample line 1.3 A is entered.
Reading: 1.5 A
